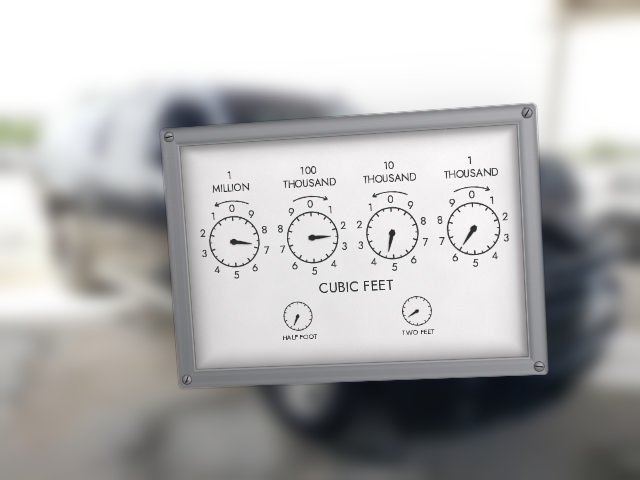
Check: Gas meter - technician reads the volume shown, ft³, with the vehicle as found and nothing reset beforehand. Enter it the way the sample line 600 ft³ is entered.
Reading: 724600 ft³
